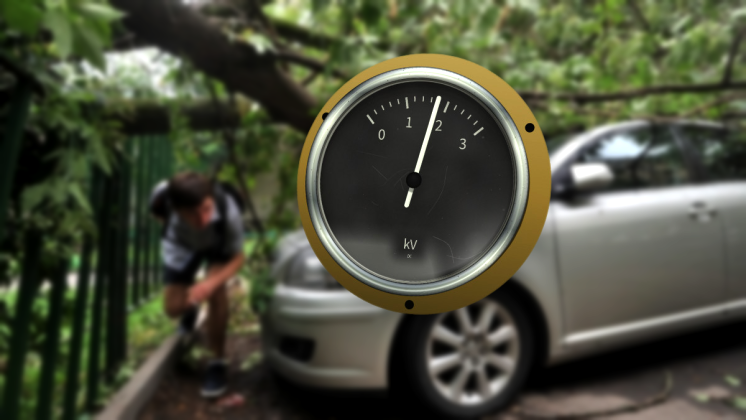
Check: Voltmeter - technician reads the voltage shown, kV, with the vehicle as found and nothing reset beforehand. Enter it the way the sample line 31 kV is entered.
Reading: 1.8 kV
